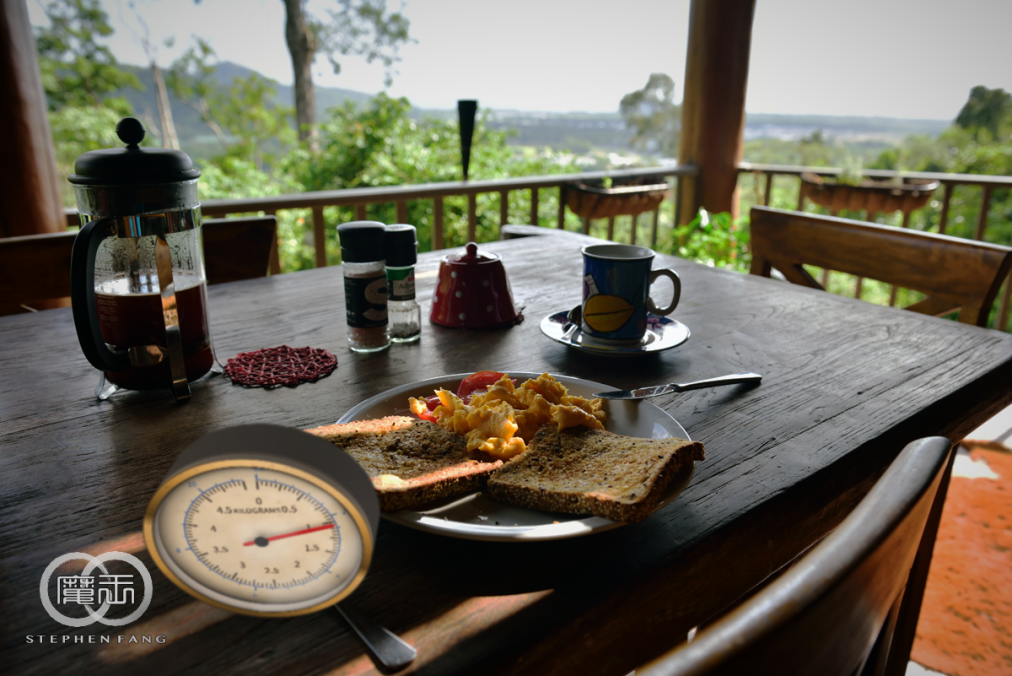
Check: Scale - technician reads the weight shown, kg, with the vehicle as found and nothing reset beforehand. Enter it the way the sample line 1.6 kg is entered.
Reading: 1 kg
